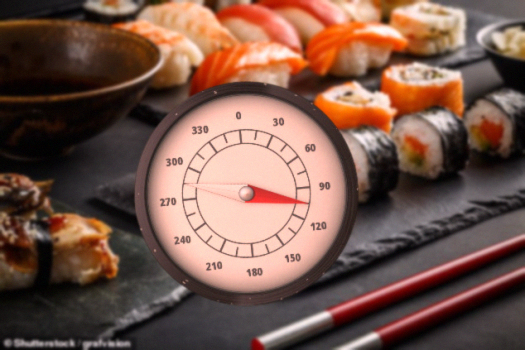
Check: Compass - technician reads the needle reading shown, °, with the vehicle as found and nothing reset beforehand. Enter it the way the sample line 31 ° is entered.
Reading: 105 °
